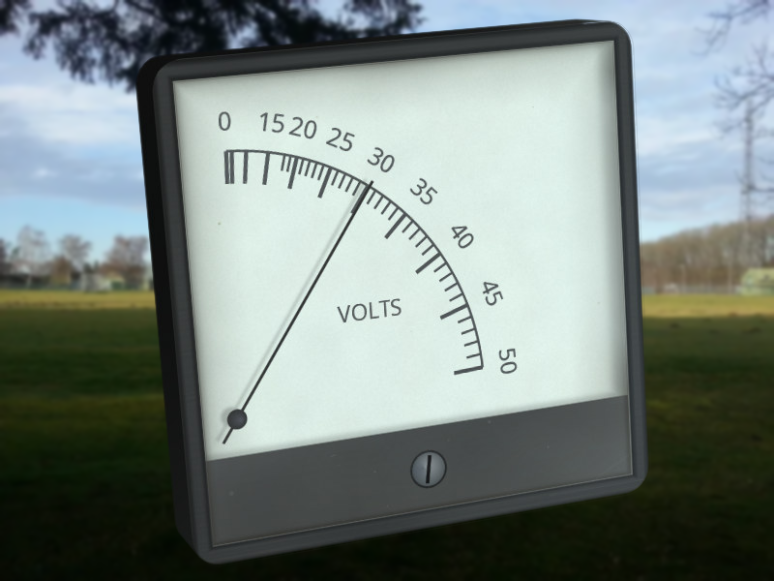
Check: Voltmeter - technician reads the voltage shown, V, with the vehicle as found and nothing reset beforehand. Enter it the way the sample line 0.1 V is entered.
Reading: 30 V
